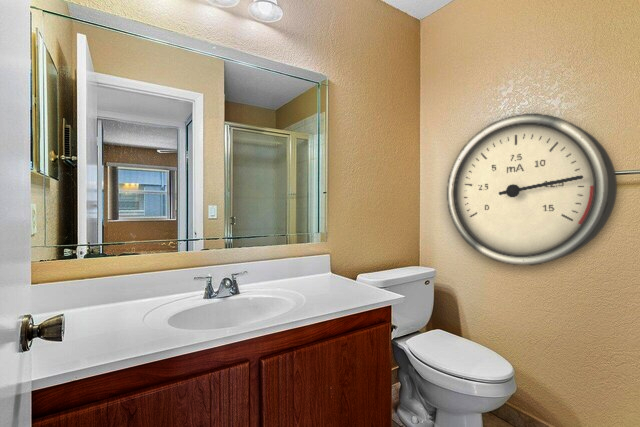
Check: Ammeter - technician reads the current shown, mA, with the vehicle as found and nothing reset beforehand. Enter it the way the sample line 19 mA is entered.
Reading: 12.5 mA
